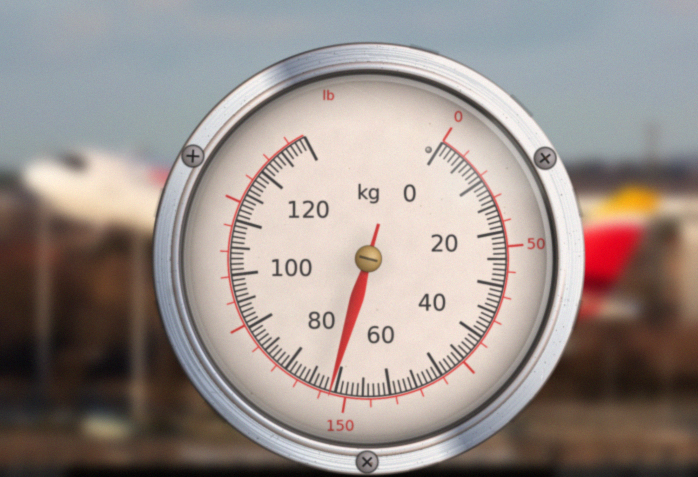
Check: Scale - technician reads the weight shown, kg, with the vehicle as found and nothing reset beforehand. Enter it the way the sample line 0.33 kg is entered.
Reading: 71 kg
